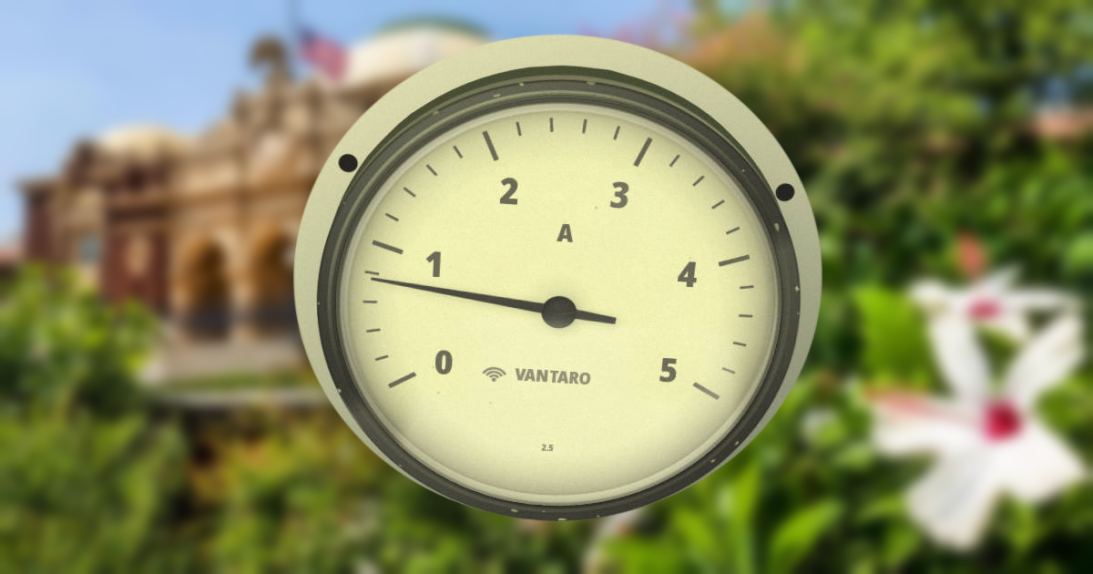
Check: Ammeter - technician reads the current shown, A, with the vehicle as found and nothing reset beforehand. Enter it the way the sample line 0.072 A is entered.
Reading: 0.8 A
